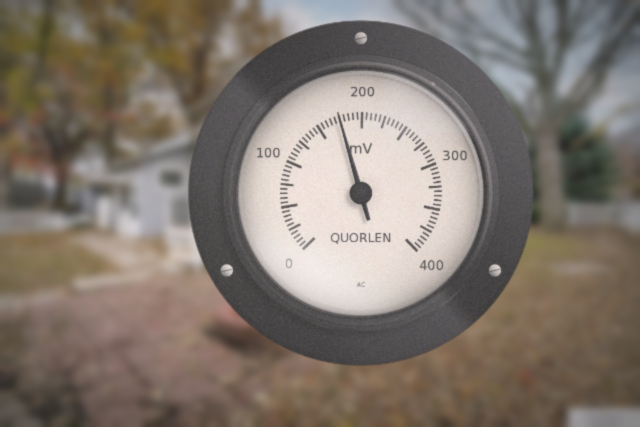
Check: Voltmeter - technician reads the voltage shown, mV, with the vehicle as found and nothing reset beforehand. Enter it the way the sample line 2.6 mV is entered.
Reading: 175 mV
